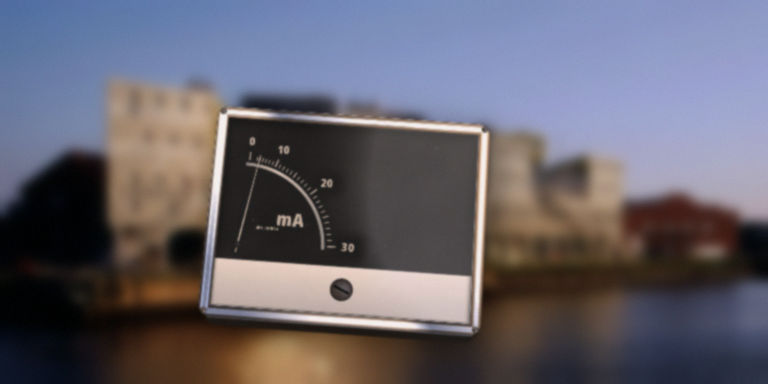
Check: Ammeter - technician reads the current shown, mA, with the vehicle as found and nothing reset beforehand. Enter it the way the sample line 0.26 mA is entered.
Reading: 5 mA
